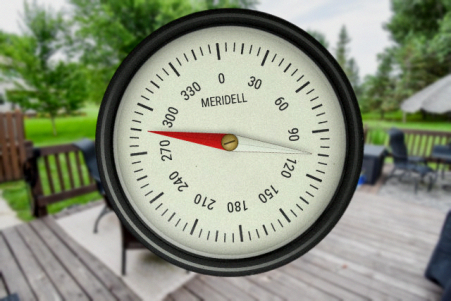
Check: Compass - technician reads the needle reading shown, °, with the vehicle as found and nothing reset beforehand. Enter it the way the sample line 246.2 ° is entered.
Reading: 285 °
